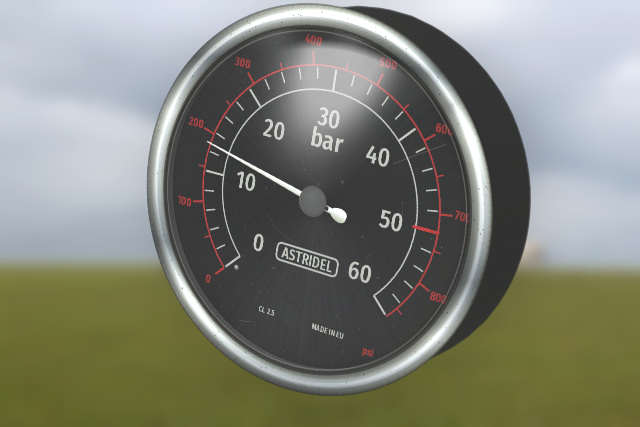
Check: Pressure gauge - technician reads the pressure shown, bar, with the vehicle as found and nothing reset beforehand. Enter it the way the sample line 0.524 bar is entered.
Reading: 13 bar
